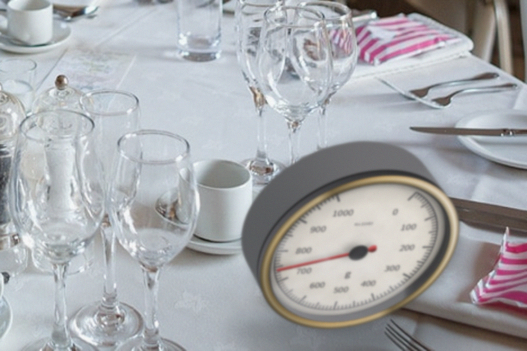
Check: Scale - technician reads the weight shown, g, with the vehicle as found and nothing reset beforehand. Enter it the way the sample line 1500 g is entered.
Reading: 750 g
